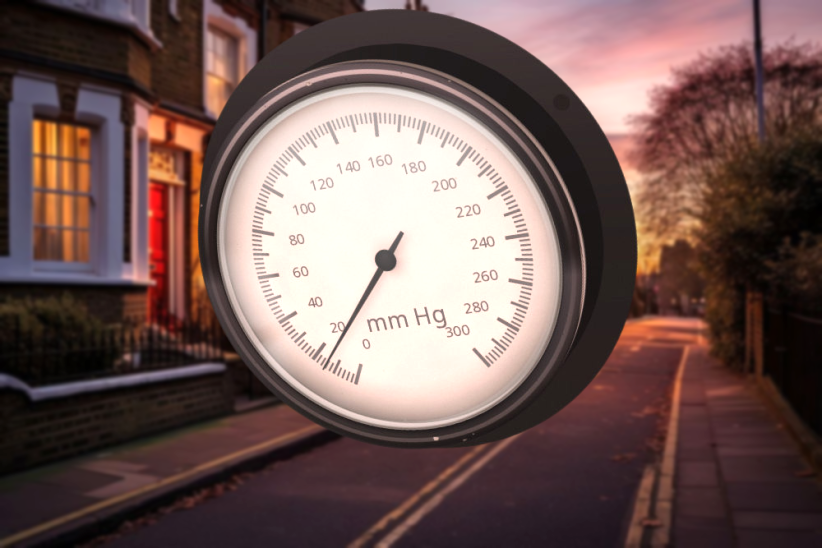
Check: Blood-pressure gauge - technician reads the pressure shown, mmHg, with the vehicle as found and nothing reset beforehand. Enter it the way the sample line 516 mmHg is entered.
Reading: 14 mmHg
